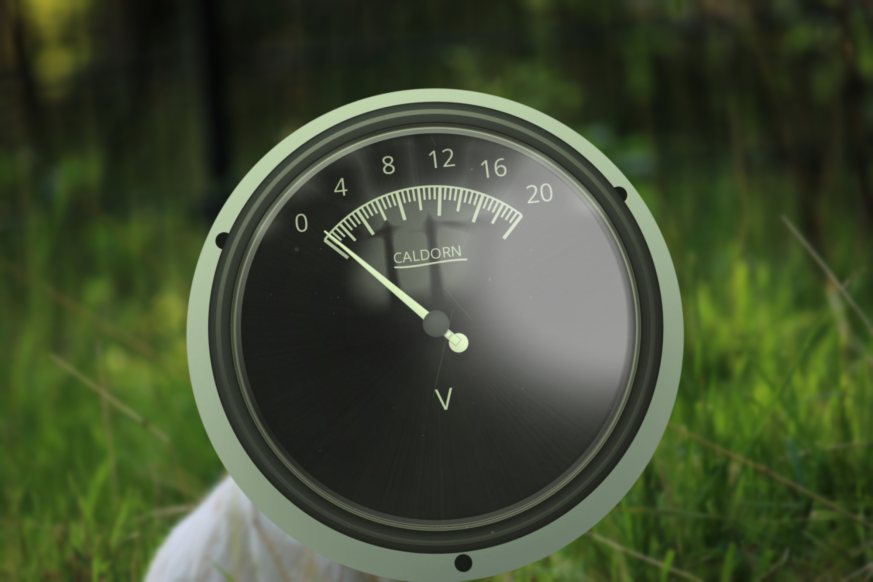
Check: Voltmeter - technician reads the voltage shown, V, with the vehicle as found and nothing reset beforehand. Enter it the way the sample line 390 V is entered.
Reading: 0.5 V
